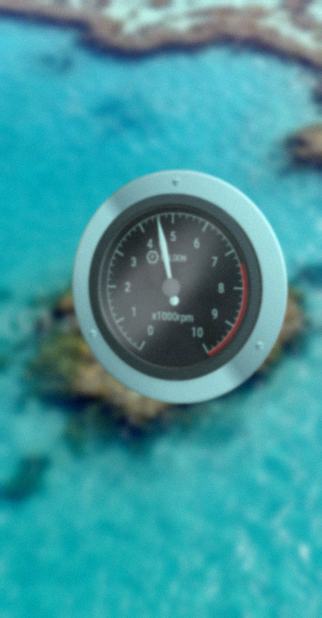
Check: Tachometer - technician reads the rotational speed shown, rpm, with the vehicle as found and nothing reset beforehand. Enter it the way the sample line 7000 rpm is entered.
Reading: 4600 rpm
